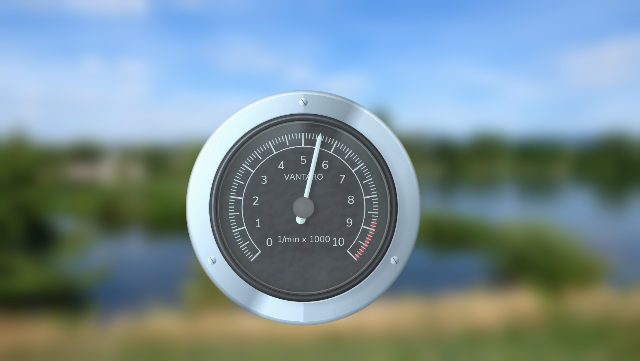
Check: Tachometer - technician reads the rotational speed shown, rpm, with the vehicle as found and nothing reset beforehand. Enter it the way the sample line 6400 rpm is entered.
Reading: 5500 rpm
